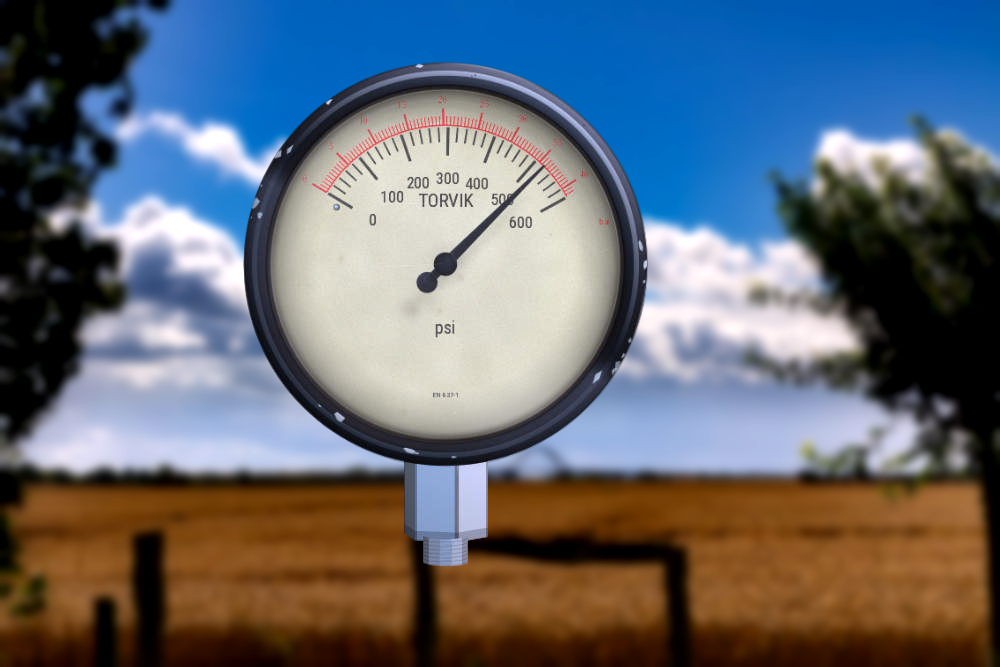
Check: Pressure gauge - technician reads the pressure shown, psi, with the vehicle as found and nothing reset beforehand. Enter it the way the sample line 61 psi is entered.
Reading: 520 psi
